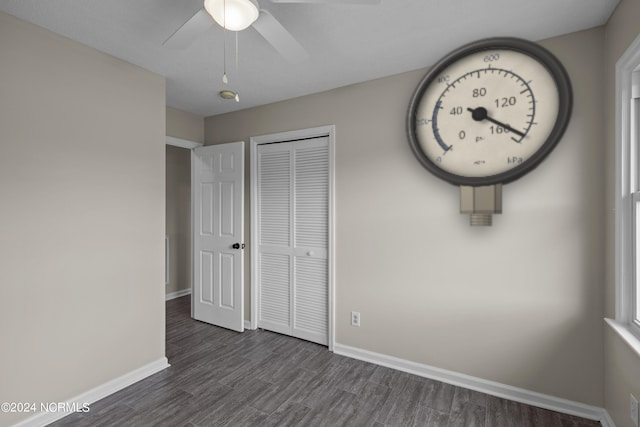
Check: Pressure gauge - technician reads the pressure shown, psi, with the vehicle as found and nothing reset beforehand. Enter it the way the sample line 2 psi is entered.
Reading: 155 psi
